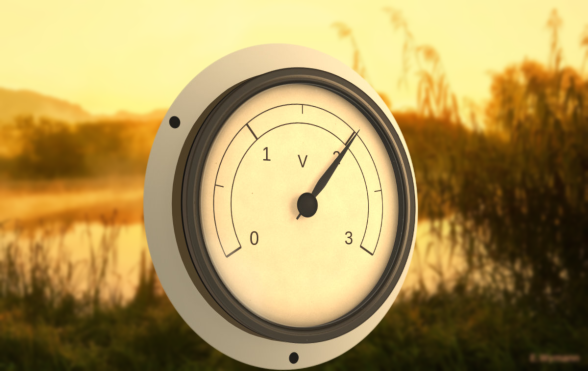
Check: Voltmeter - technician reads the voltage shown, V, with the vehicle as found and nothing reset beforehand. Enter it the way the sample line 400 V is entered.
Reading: 2 V
